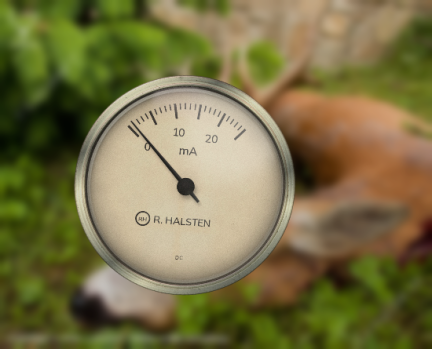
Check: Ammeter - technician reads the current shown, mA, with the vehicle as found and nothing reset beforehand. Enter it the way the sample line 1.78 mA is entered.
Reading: 1 mA
